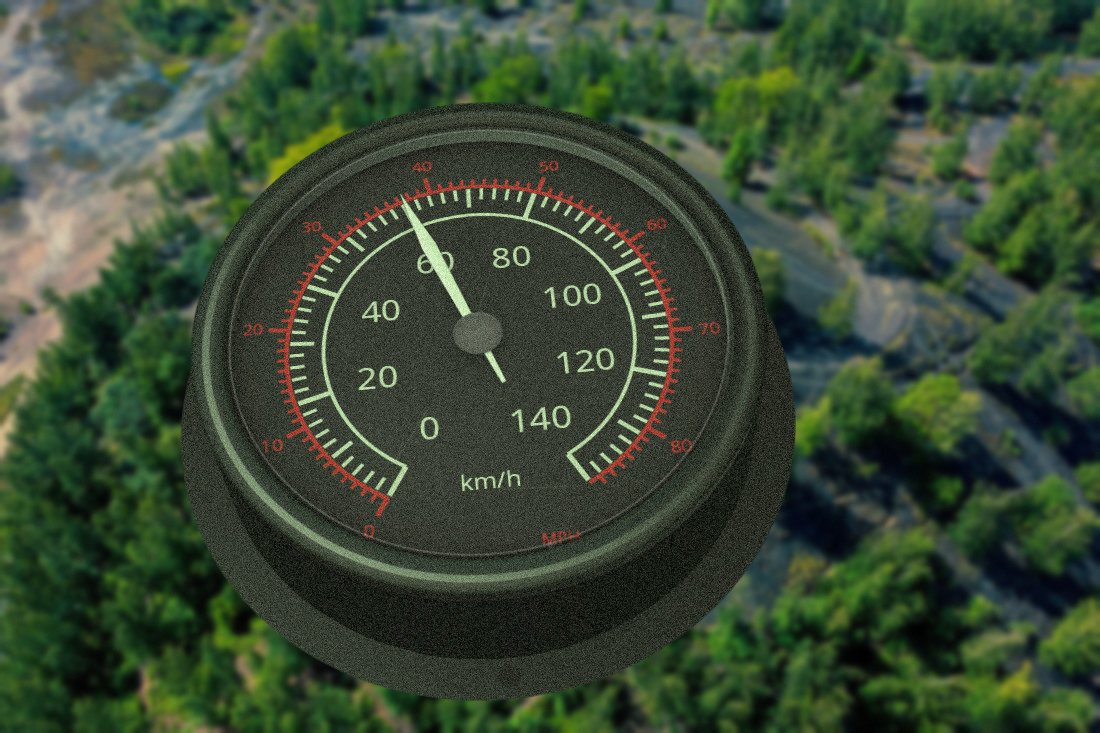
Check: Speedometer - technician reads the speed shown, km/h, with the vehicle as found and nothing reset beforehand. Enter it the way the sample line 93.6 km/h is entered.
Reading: 60 km/h
